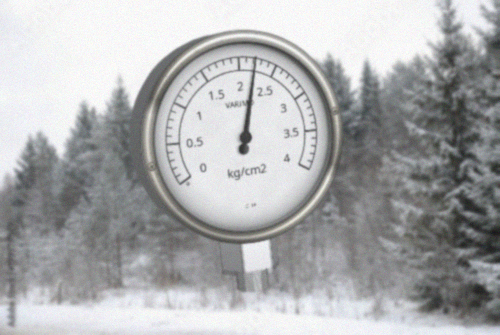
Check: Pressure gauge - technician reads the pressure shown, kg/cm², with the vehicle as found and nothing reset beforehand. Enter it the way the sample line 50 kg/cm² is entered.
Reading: 2.2 kg/cm²
